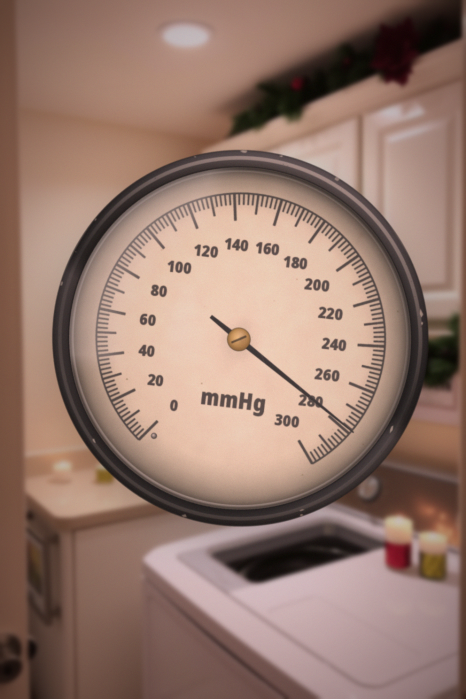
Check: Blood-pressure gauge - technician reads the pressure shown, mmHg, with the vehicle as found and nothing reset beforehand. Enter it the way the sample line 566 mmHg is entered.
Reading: 278 mmHg
